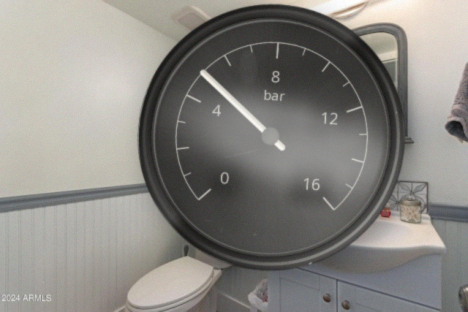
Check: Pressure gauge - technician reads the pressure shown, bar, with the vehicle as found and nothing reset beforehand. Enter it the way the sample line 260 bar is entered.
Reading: 5 bar
